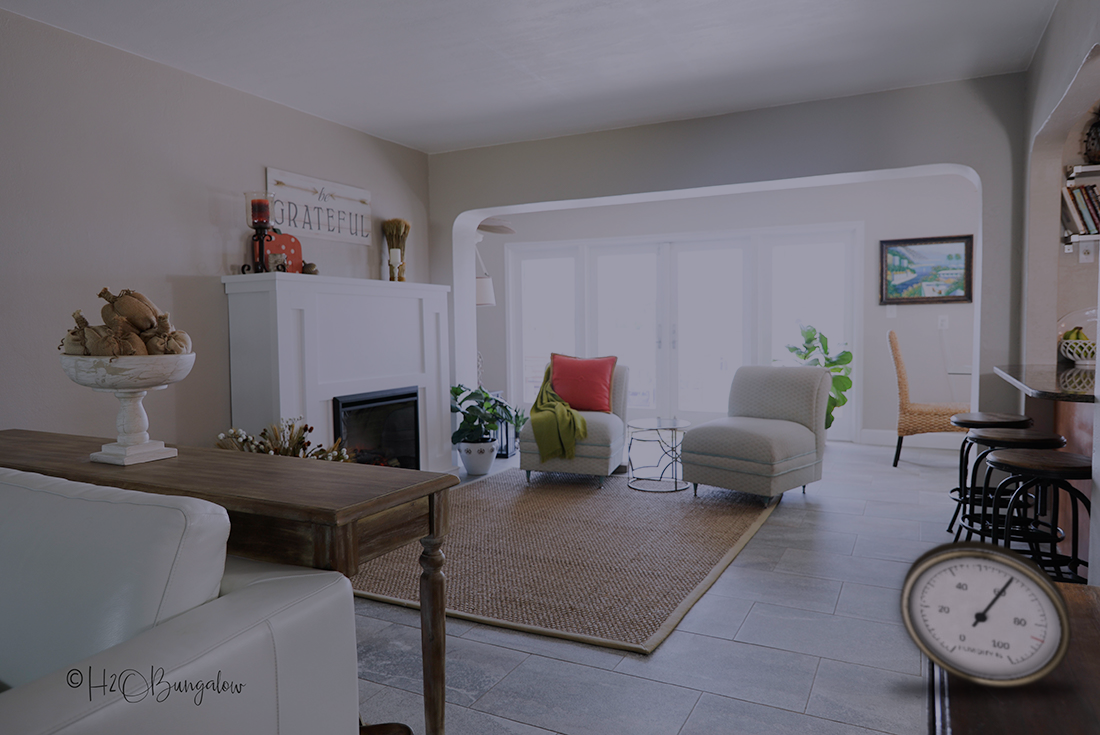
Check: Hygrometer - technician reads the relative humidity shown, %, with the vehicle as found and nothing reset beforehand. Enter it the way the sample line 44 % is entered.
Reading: 60 %
